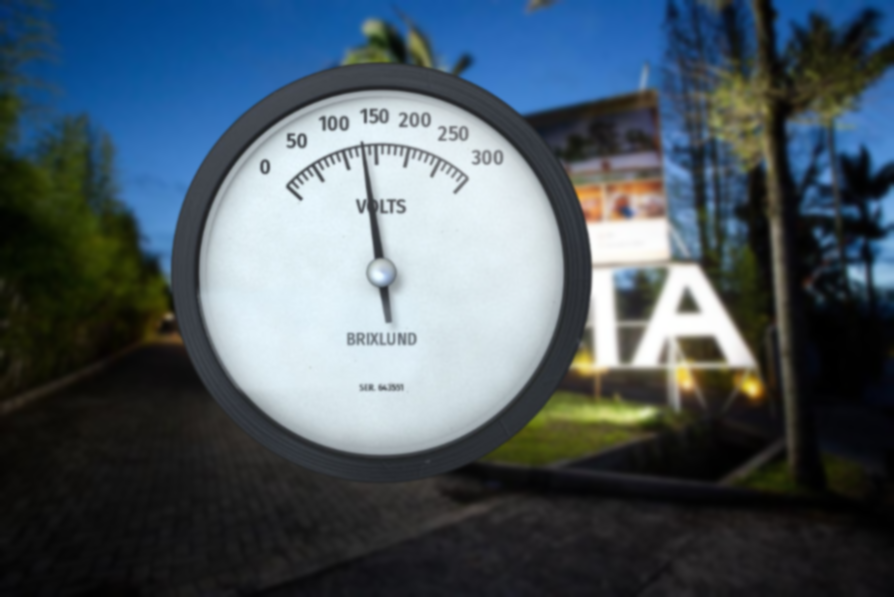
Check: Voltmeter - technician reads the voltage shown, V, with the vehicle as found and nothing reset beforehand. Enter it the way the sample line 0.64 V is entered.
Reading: 130 V
